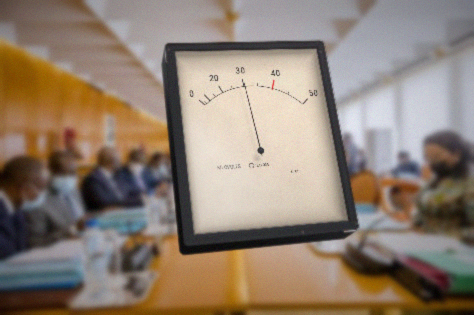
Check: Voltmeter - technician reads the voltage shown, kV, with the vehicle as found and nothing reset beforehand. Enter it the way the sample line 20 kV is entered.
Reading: 30 kV
